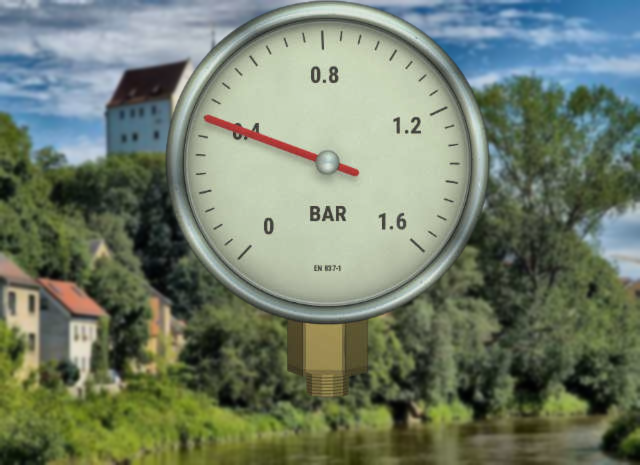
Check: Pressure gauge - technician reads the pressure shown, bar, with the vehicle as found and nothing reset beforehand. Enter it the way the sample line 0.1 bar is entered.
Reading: 0.4 bar
